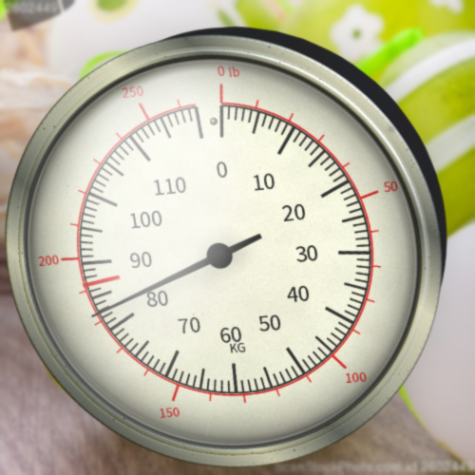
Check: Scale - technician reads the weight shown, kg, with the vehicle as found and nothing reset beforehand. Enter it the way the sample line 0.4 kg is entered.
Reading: 83 kg
